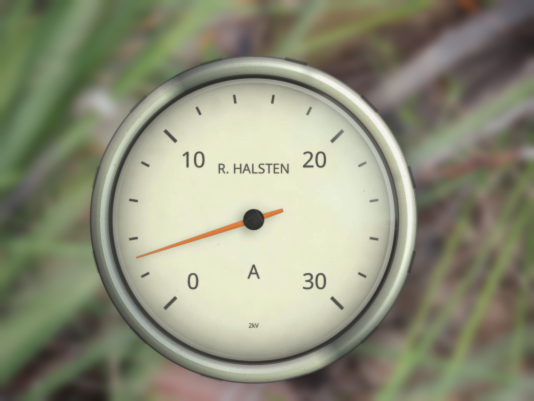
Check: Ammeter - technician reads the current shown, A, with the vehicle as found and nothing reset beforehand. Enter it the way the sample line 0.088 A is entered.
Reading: 3 A
